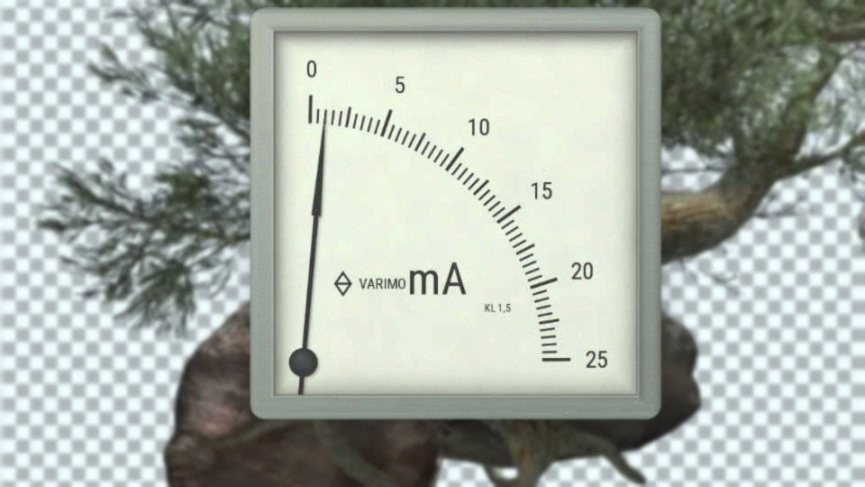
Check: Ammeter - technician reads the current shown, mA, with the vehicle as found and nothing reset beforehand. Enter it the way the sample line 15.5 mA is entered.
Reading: 1 mA
